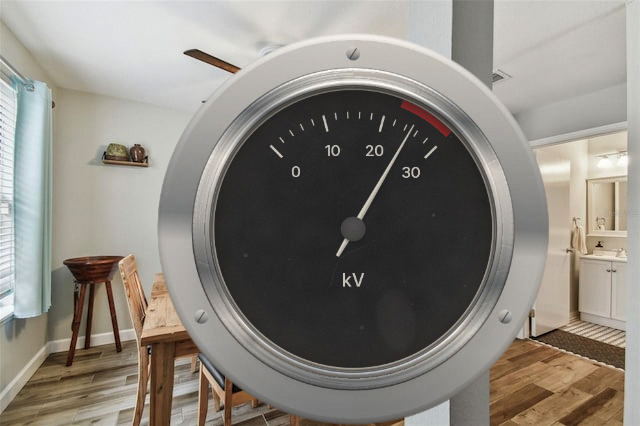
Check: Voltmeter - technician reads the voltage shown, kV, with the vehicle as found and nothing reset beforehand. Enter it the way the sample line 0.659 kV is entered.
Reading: 25 kV
